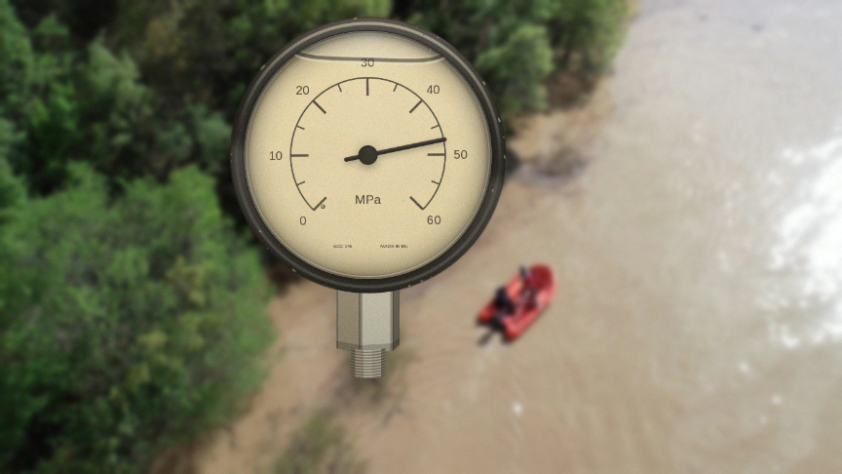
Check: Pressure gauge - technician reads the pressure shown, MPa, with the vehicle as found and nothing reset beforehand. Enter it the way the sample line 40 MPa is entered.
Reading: 47.5 MPa
